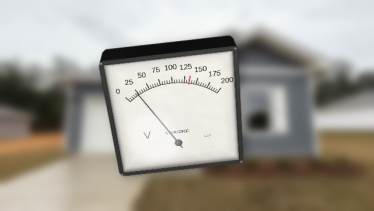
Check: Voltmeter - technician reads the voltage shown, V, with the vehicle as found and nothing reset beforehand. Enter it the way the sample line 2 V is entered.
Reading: 25 V
